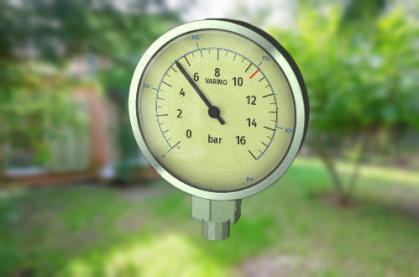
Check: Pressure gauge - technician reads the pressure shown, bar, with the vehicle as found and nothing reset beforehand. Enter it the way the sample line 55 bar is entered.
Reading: 5.5 bar
